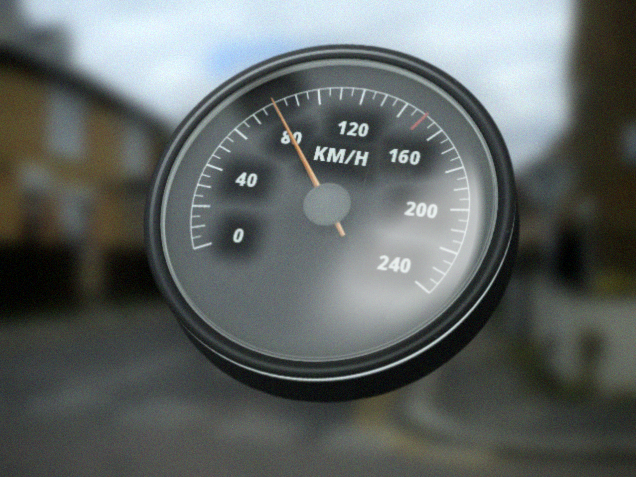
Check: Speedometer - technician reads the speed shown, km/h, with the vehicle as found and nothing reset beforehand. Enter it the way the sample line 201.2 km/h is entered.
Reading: 80 km/h
